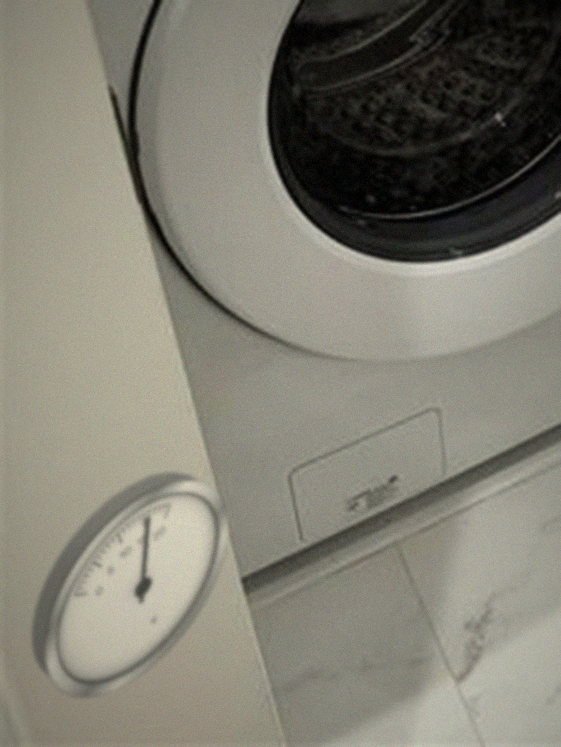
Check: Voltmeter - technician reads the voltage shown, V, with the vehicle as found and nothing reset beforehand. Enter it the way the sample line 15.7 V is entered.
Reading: 15 V
